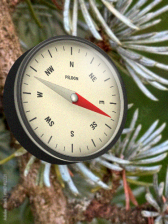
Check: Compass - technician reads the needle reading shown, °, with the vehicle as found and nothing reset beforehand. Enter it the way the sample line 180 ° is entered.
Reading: 110 °
